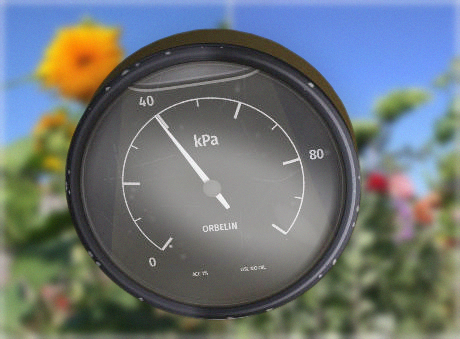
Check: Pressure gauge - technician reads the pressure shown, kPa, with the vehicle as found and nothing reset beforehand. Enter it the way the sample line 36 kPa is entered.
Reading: 40 kPa
